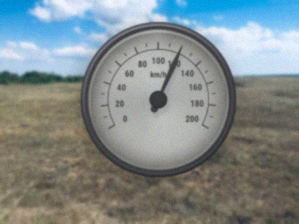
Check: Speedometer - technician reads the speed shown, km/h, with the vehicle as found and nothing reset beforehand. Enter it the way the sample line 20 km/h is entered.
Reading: 120 km/h
